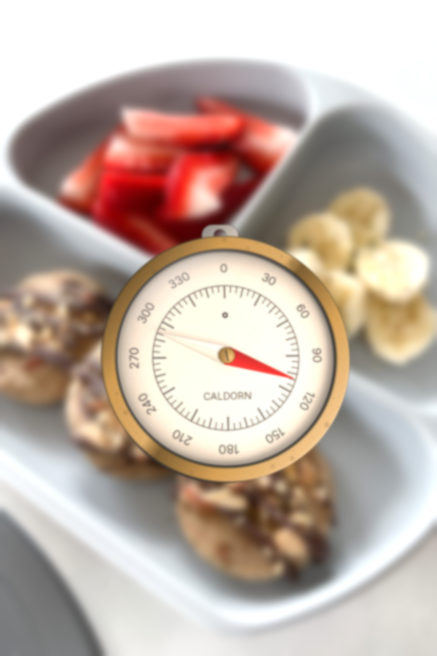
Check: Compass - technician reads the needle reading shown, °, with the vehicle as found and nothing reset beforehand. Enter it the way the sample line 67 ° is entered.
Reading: 110 °
